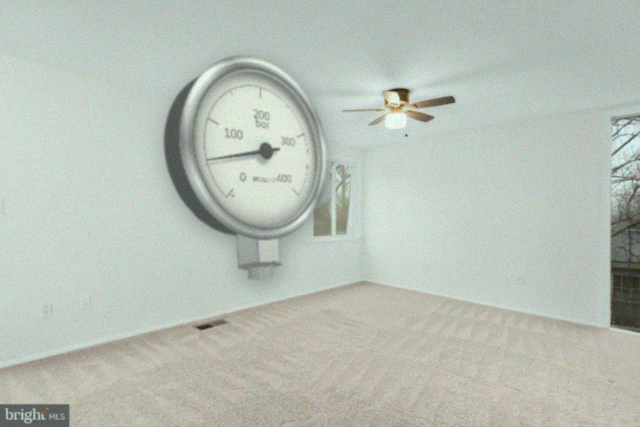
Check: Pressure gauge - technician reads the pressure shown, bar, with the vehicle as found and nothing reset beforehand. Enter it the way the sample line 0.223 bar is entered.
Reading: 50 bar
